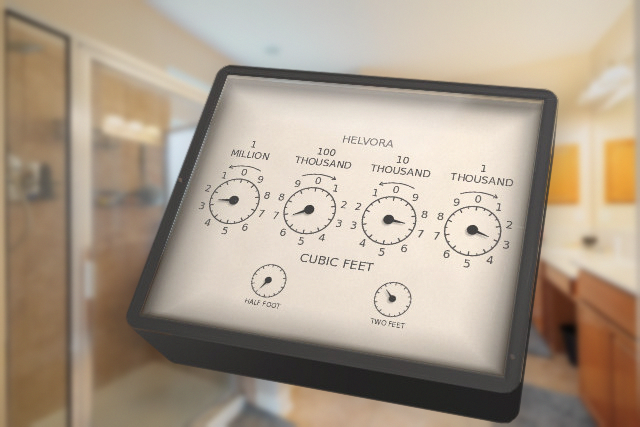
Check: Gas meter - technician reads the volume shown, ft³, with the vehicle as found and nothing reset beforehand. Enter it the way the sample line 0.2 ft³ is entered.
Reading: 267300 ft³
